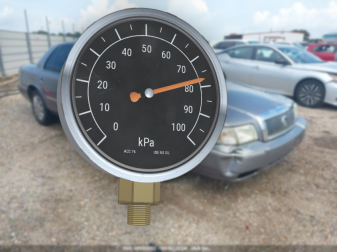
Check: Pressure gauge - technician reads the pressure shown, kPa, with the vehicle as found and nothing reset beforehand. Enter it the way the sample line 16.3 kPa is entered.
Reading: 77.5 kPa
